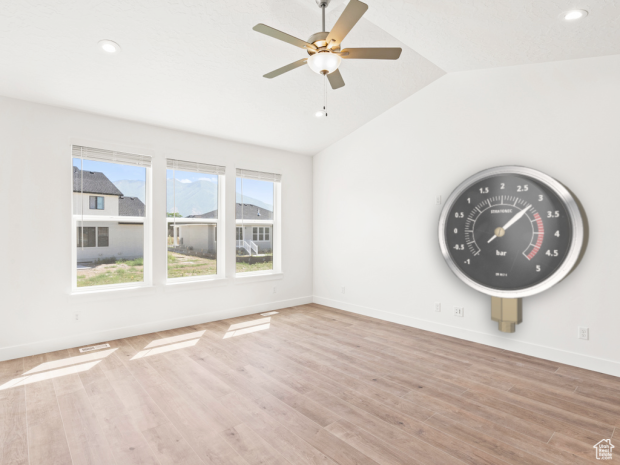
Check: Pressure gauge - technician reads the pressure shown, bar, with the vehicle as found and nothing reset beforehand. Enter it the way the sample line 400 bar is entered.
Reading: 3 bar
